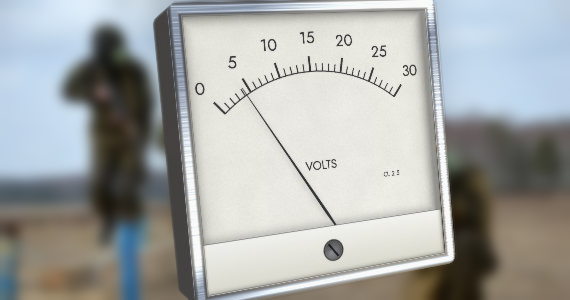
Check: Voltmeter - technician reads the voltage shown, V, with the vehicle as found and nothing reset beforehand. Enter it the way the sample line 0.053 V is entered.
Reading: 4 V
